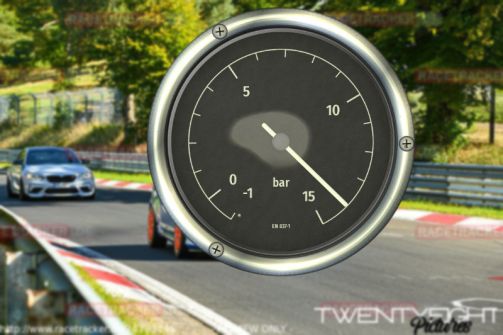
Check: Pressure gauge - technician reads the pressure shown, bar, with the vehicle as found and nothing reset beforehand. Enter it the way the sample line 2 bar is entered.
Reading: 14 bar
